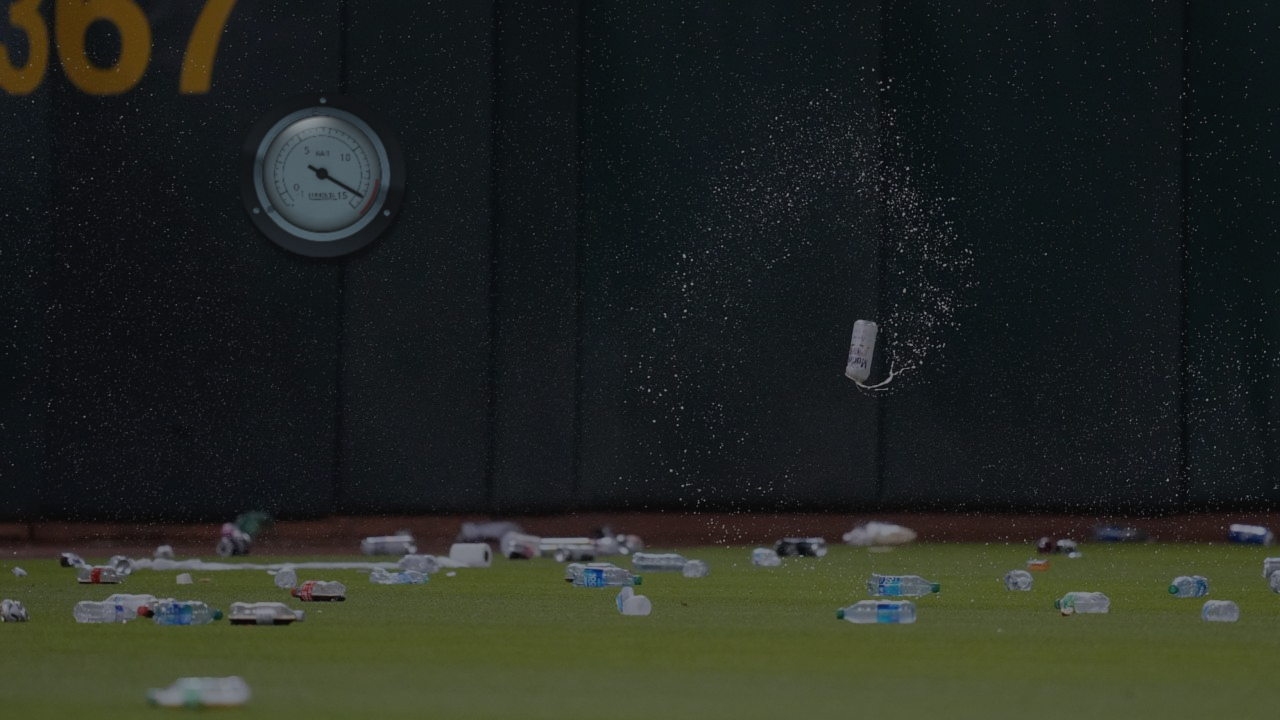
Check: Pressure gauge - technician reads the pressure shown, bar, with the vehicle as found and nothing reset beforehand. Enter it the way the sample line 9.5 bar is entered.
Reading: 14 bar
